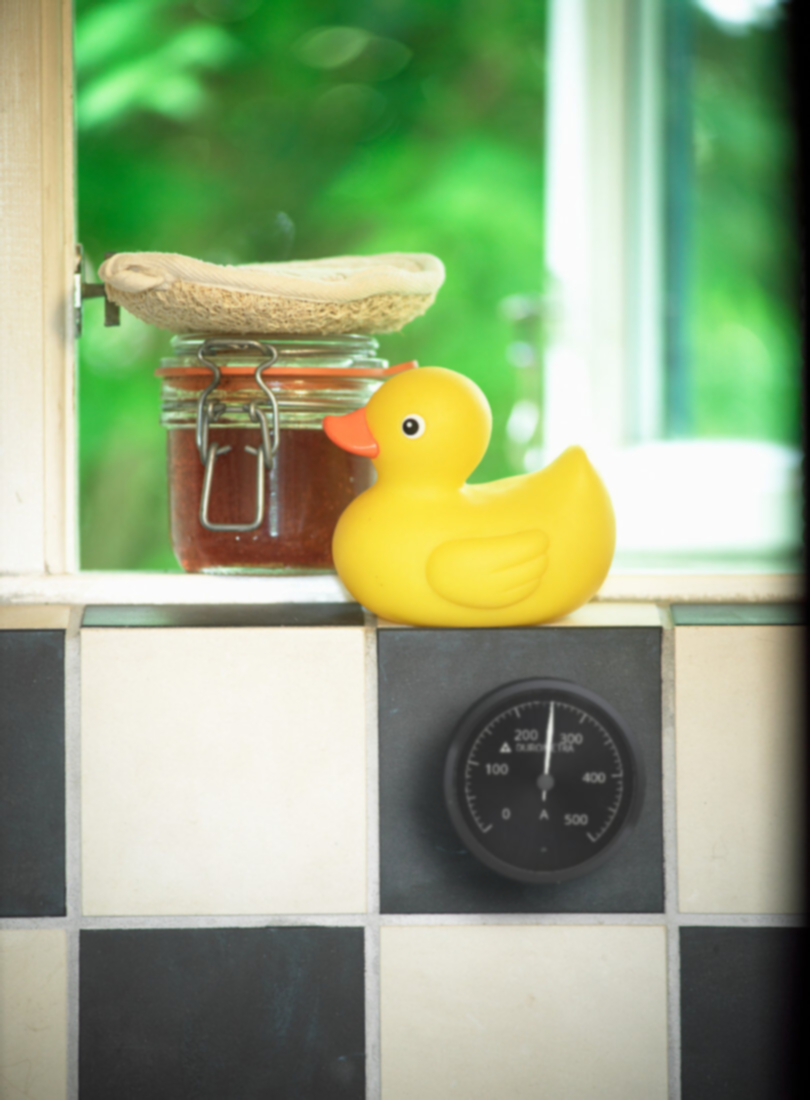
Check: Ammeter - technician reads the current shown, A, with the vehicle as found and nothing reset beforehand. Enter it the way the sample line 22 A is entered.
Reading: 250 A
